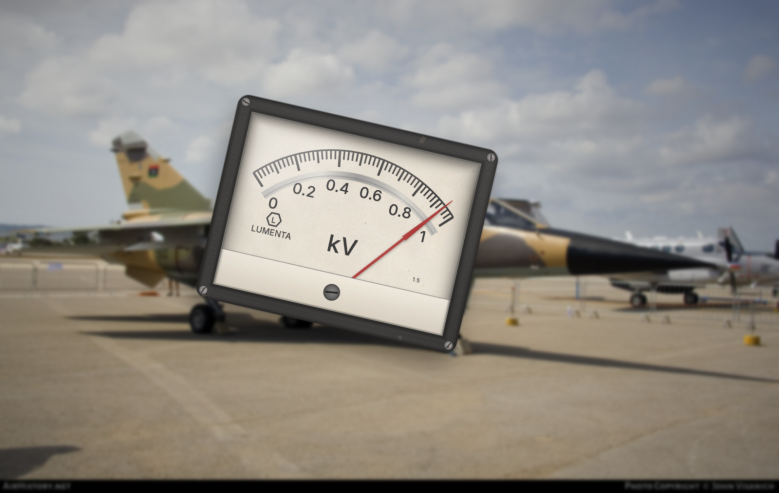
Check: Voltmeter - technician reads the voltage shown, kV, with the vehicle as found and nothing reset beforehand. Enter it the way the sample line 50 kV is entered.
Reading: 0.94 kV
